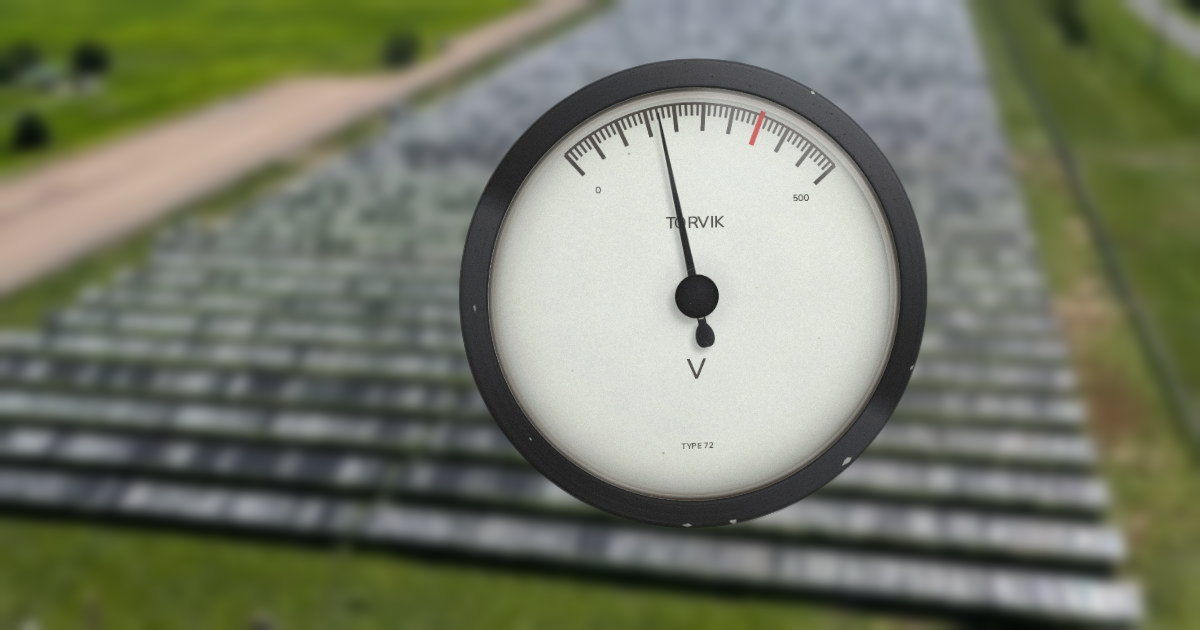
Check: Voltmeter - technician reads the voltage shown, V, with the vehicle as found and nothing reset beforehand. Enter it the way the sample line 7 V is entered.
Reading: 170 V
